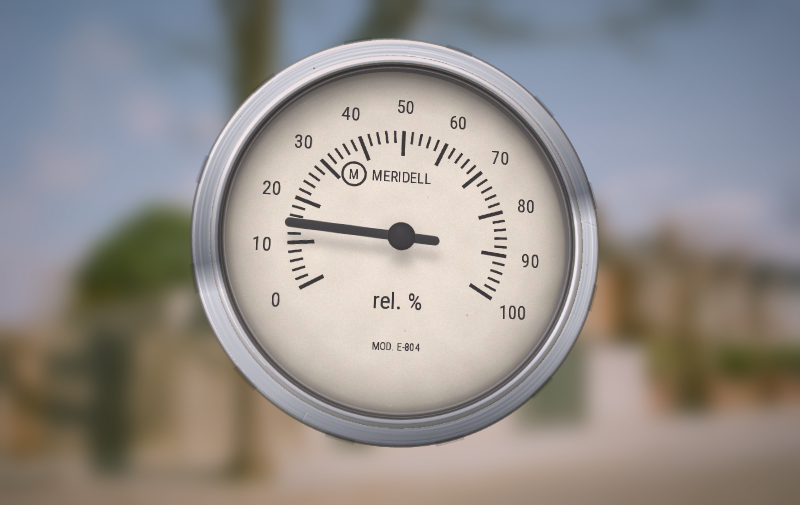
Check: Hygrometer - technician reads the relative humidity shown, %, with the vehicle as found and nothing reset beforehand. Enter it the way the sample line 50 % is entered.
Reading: 14 %
